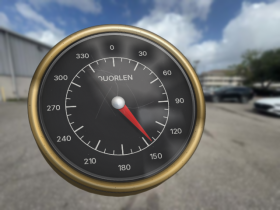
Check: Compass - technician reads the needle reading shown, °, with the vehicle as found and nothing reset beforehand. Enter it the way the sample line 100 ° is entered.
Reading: 145 °
